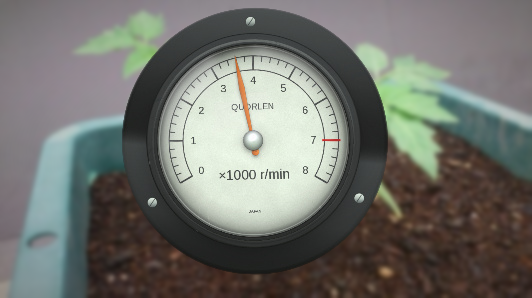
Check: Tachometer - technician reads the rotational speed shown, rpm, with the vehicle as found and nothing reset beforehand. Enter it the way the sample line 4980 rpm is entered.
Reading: 3600 rpm
